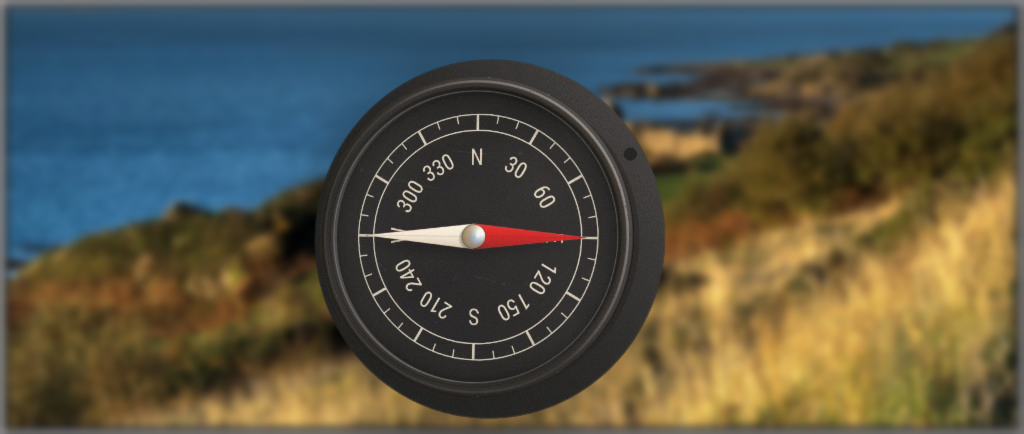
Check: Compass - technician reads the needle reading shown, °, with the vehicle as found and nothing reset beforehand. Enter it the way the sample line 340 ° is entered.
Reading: 90 °
